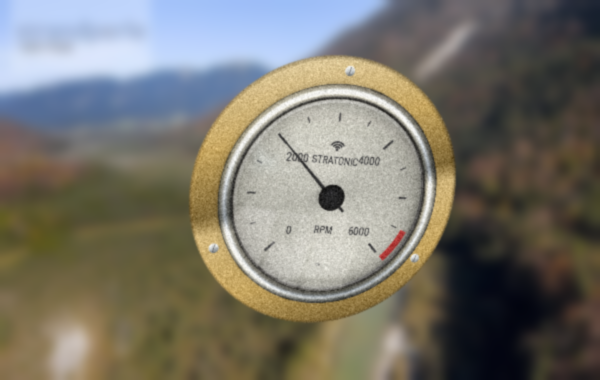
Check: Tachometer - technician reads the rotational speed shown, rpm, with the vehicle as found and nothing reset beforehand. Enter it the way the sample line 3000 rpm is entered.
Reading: 2000 rpm
